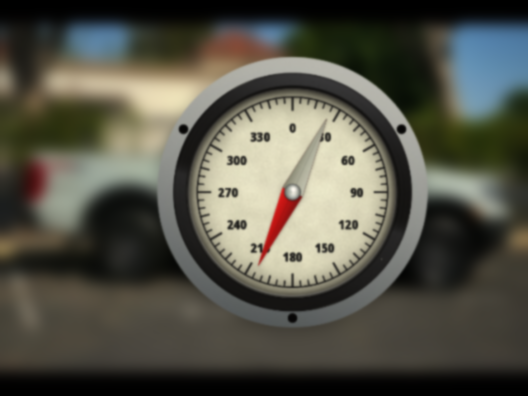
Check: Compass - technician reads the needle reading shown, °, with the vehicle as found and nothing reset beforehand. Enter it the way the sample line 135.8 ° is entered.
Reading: 205 °
